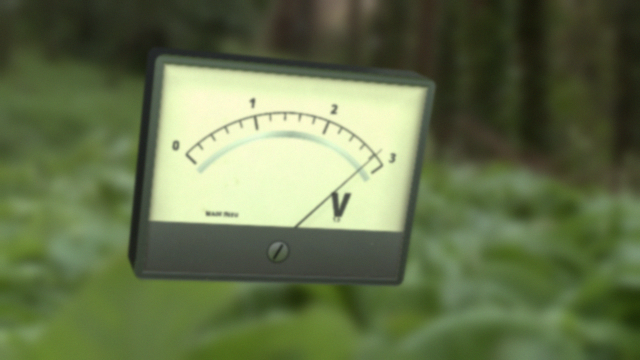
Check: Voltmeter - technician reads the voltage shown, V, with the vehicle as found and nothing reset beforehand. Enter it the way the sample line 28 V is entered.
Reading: 2.8 V
